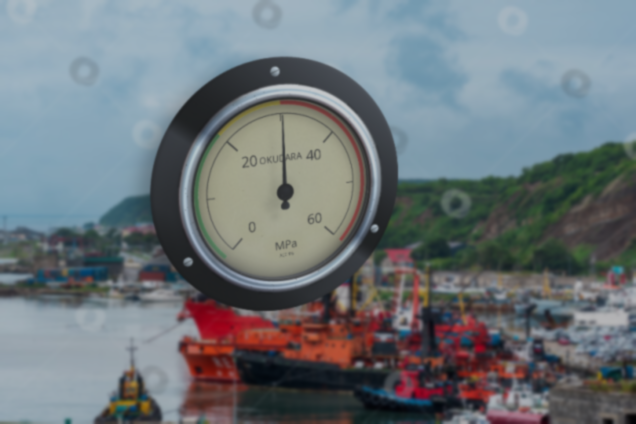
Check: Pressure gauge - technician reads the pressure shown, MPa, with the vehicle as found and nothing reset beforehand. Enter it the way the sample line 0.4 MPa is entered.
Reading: 30 MPa
